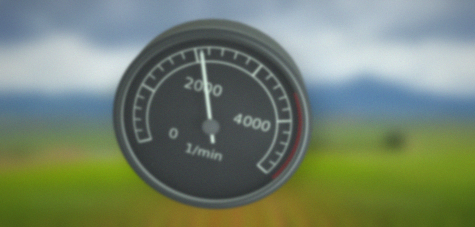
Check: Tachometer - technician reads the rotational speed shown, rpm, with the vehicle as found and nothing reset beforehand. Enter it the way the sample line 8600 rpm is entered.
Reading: 2100 rpm
